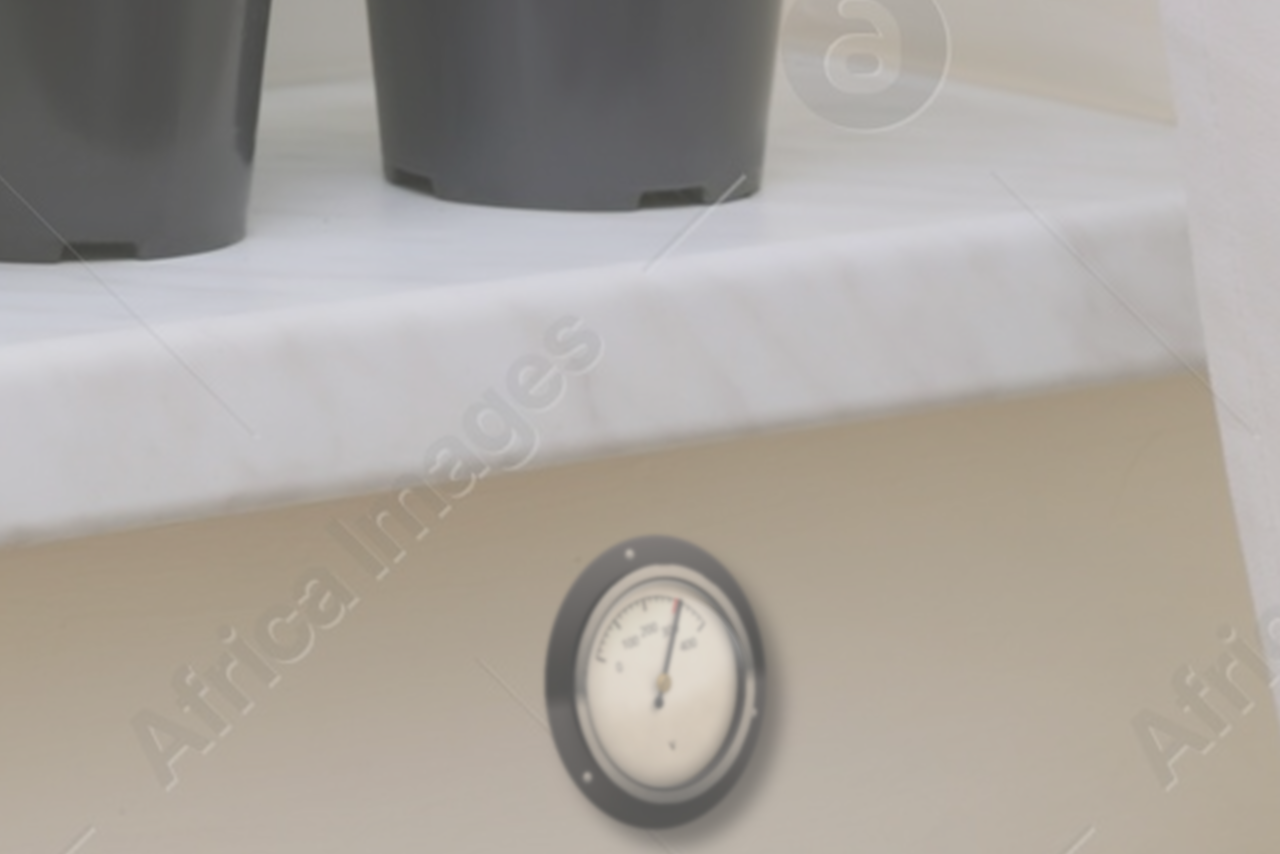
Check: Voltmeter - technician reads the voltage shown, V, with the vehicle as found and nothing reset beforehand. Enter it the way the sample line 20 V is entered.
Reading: 300 V
